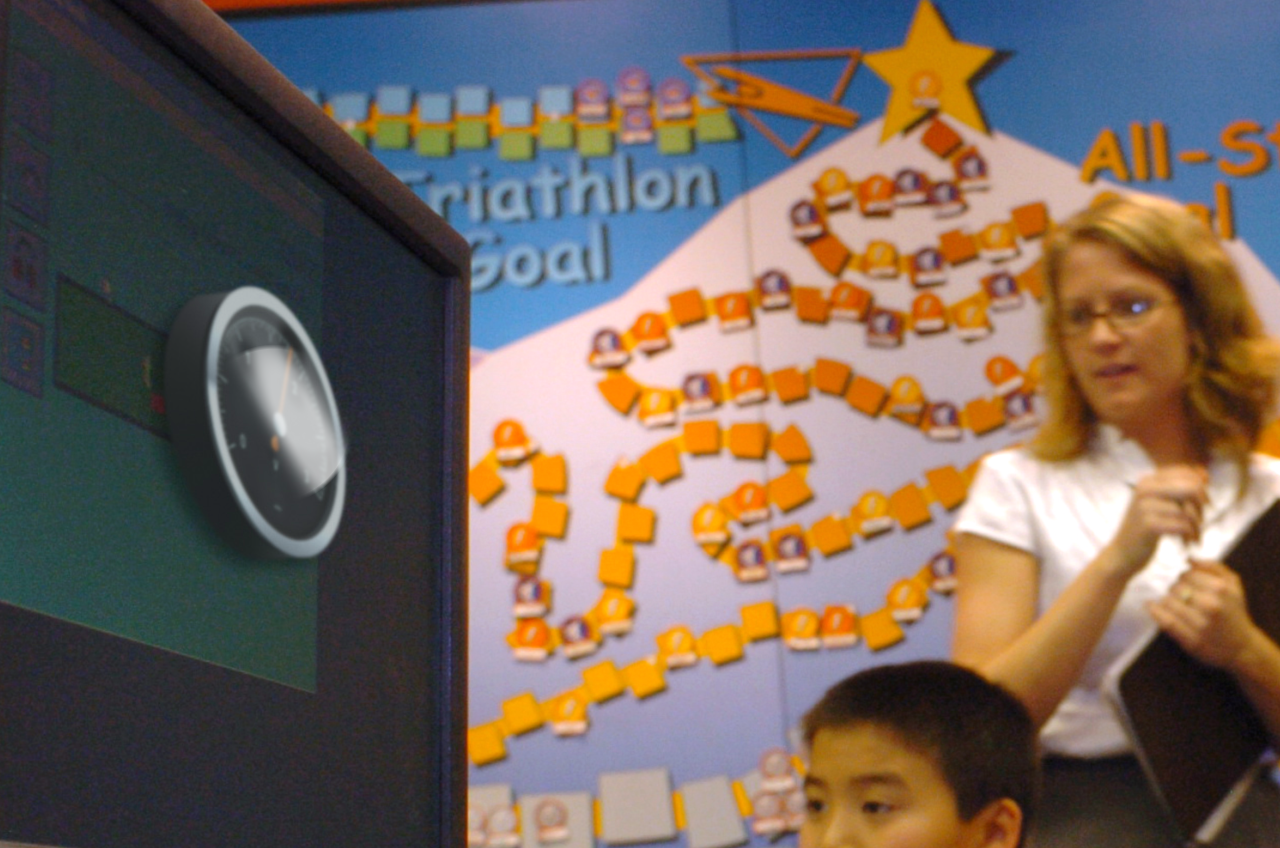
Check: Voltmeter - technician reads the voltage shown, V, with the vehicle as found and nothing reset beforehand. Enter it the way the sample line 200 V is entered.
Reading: 1.75 V
